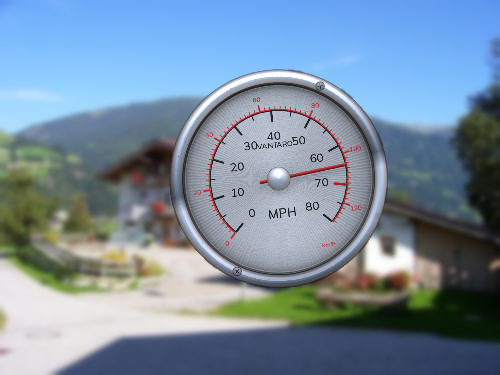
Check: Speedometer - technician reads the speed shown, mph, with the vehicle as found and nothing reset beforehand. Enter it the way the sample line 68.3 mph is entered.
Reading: 65 mph
